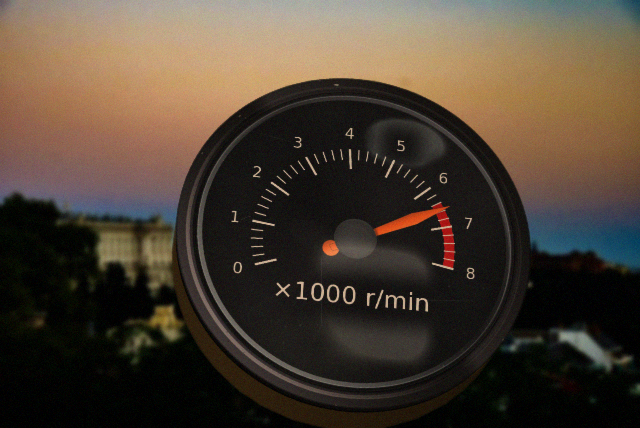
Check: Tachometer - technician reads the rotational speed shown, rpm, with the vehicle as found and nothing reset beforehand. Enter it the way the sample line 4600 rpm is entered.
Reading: 6600 rpm
